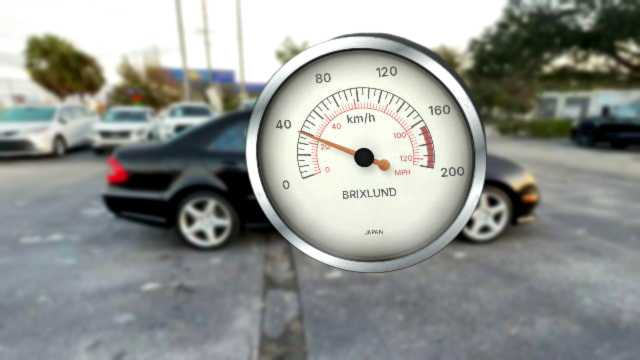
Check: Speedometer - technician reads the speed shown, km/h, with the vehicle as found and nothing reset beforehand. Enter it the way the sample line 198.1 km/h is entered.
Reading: 40 km/h
